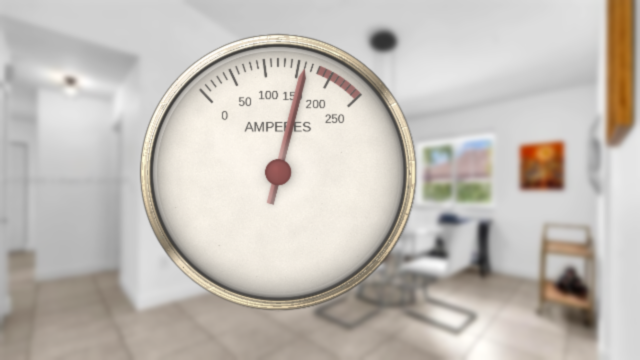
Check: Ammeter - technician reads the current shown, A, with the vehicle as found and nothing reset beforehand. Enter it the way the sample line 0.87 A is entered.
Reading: 160 A
